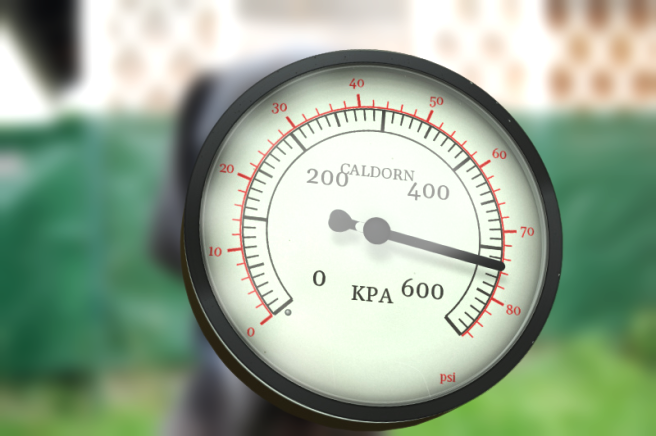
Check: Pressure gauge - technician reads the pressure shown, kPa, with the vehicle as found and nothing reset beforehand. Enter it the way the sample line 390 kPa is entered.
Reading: 520 kPa
